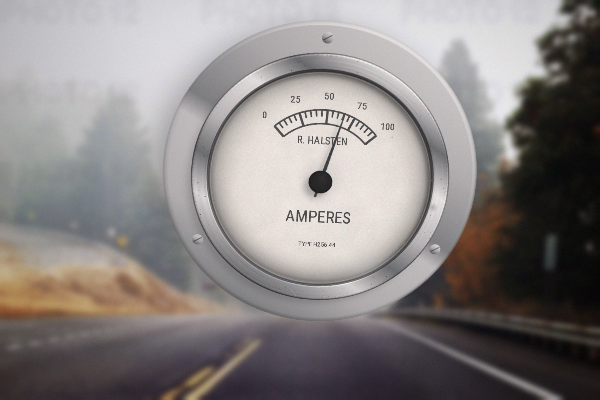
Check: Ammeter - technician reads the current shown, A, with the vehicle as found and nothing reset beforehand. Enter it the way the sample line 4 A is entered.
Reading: 65 A
